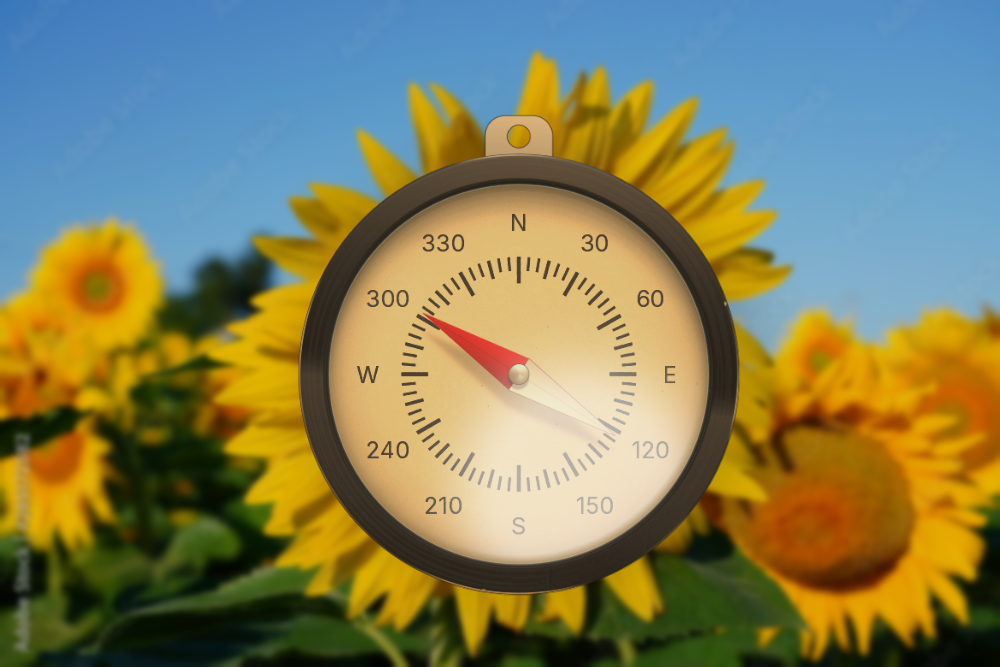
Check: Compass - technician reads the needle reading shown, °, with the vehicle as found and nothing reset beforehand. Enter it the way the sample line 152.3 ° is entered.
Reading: 302.5 °
